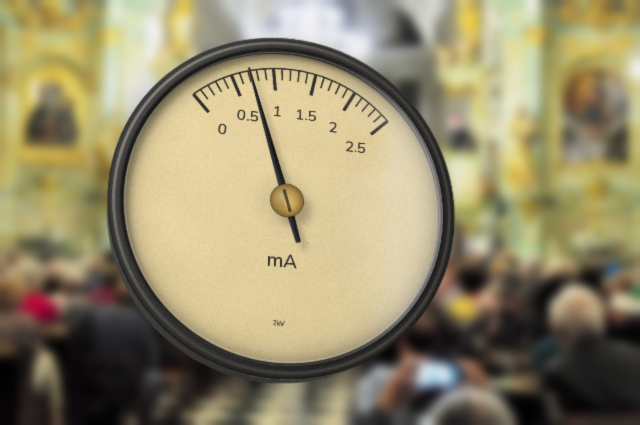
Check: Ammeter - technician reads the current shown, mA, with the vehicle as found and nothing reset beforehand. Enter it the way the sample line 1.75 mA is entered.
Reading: 0.7 mA
